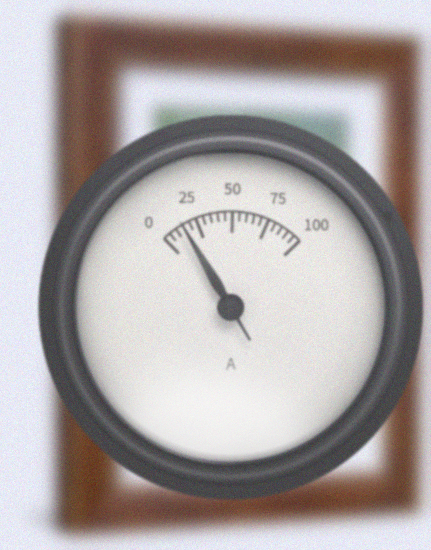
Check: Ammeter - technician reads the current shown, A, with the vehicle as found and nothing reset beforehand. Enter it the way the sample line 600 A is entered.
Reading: 15 A
